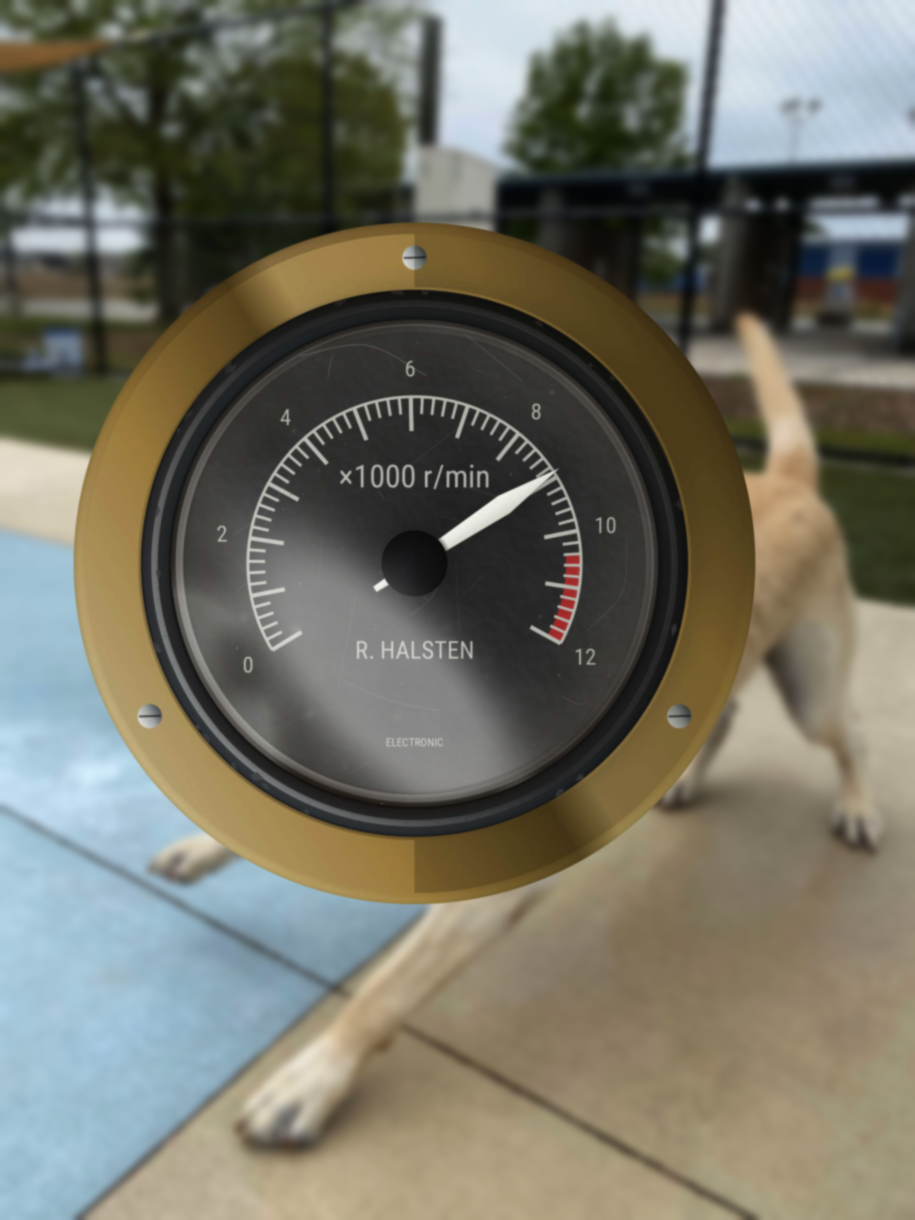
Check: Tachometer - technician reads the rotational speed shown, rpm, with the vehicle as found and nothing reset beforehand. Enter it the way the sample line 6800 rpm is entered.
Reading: 8900 rpm
